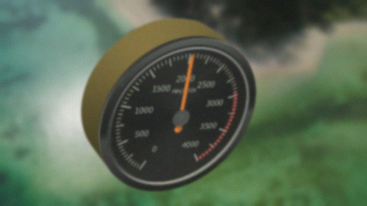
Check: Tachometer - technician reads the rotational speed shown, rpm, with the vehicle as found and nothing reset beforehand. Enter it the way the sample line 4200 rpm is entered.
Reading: 2000 rpm
